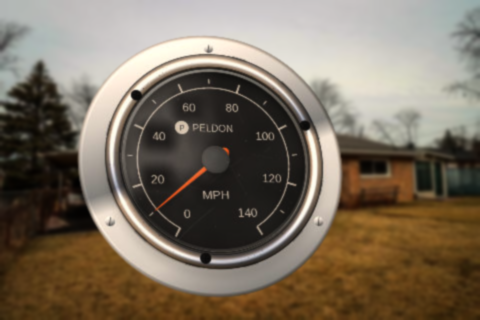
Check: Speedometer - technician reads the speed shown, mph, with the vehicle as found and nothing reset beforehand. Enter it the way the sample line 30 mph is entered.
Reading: 10 mph
